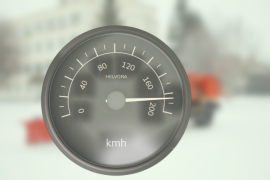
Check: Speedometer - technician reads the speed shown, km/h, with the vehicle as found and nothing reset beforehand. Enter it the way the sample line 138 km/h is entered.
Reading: 185 km/h
